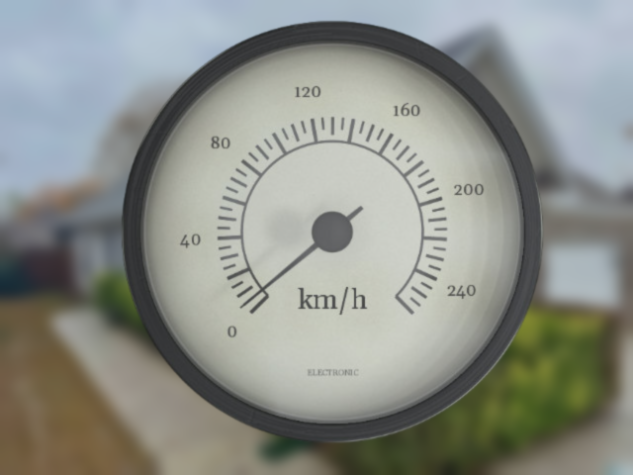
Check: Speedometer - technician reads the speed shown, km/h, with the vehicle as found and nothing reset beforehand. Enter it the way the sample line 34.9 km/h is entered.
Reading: 5 km/h
